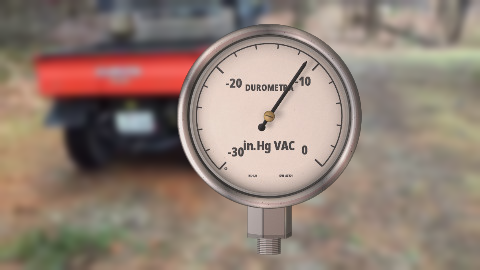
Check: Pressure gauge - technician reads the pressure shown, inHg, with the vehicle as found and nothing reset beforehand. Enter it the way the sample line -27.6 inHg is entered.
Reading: -11 inHg
